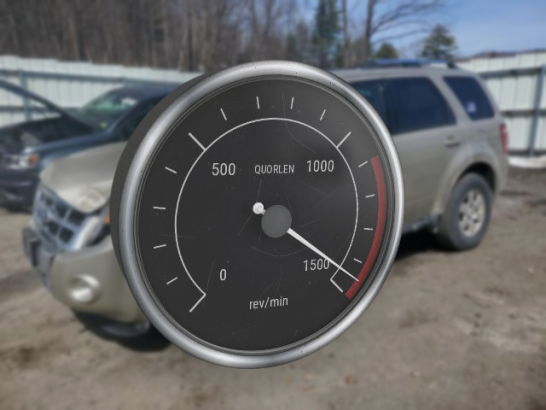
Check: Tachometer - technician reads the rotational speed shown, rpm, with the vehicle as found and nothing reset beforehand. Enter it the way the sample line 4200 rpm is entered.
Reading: 1450 rpm
